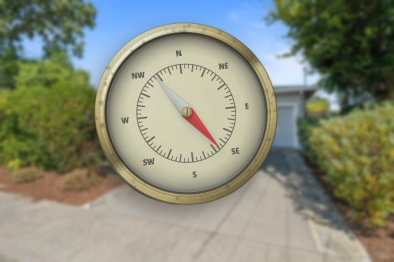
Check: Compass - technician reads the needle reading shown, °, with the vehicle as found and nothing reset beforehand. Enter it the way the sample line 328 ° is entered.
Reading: 145 °
